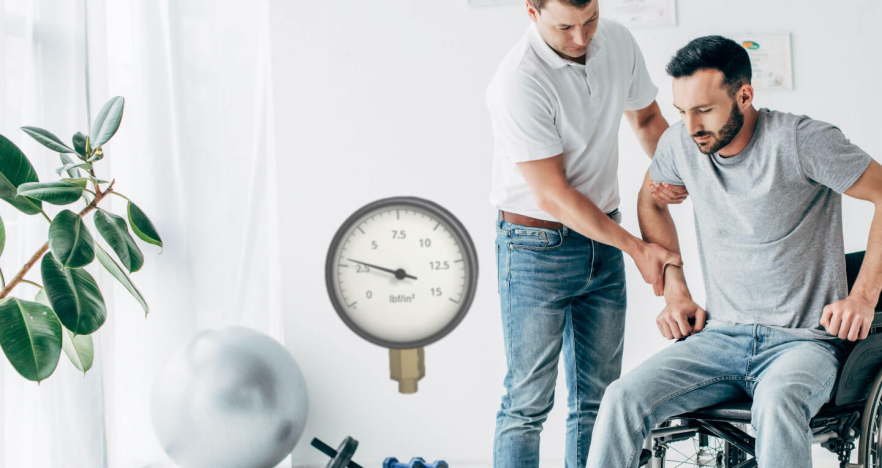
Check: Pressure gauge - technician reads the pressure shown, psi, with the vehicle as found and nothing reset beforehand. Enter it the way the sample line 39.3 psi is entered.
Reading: 3 psi
